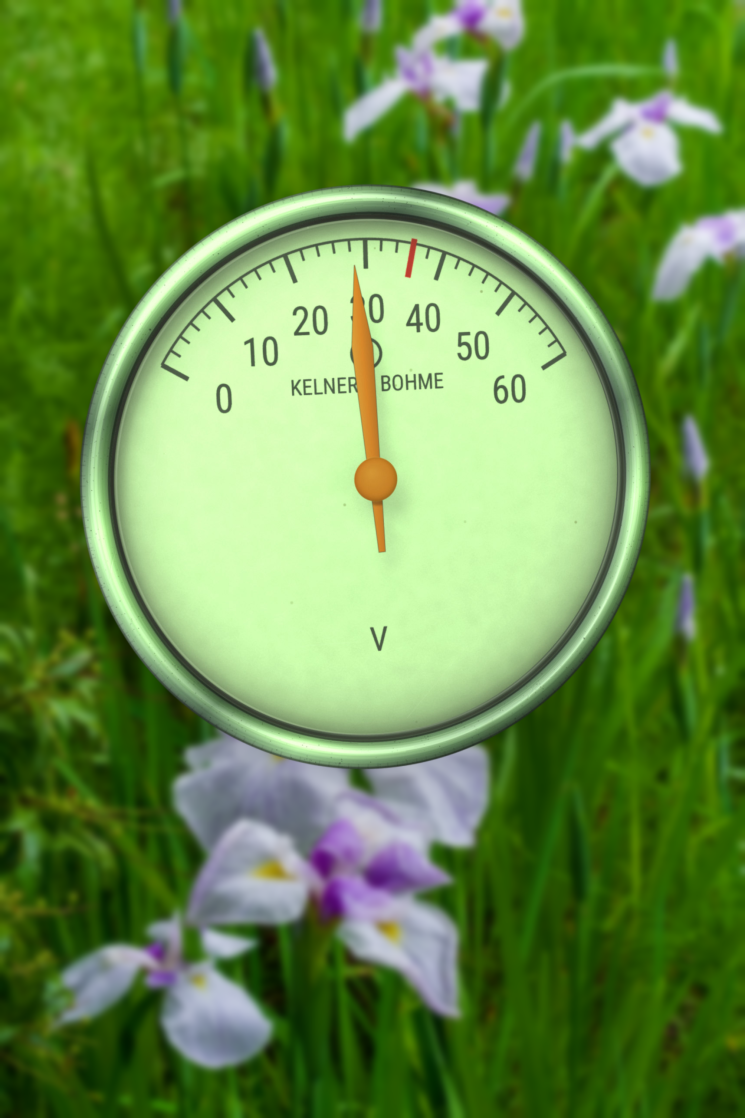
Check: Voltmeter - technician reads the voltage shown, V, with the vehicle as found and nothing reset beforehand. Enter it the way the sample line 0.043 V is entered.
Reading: 28 V
